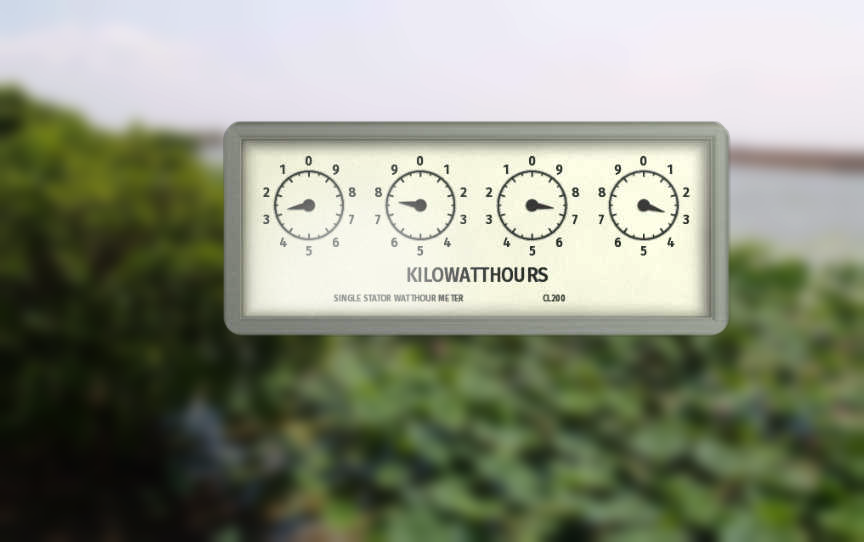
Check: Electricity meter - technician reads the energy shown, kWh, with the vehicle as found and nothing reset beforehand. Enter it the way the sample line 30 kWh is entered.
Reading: 2773 kWh
